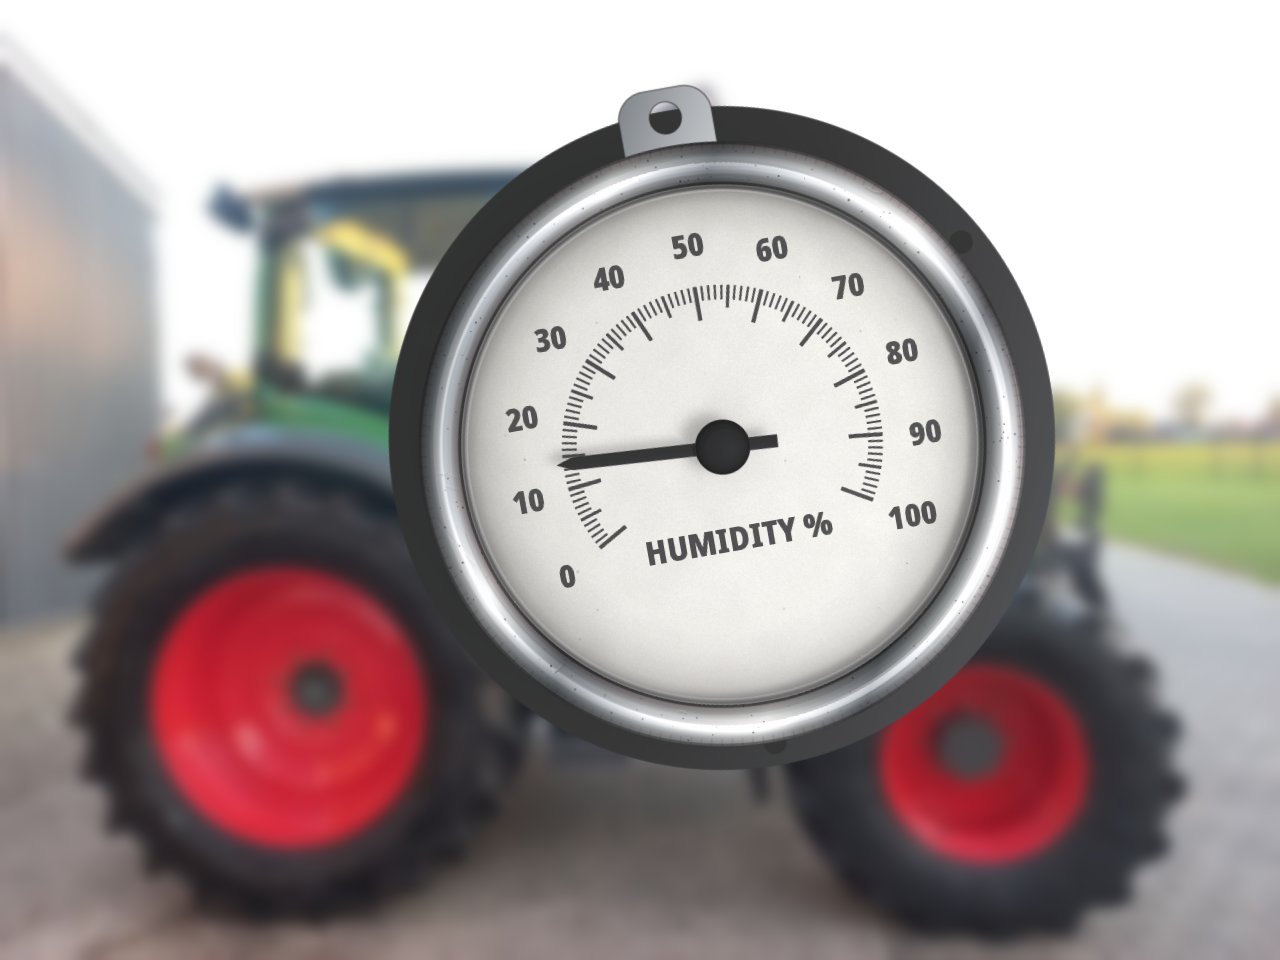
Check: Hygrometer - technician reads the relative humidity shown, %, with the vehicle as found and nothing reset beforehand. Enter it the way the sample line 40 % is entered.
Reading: 14 %
